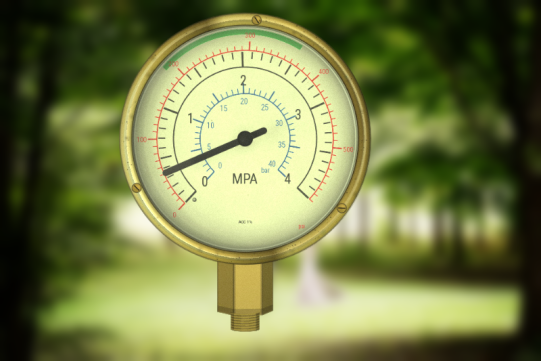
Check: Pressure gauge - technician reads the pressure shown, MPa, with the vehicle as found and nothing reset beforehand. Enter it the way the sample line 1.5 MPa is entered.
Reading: 0.35 MPa
